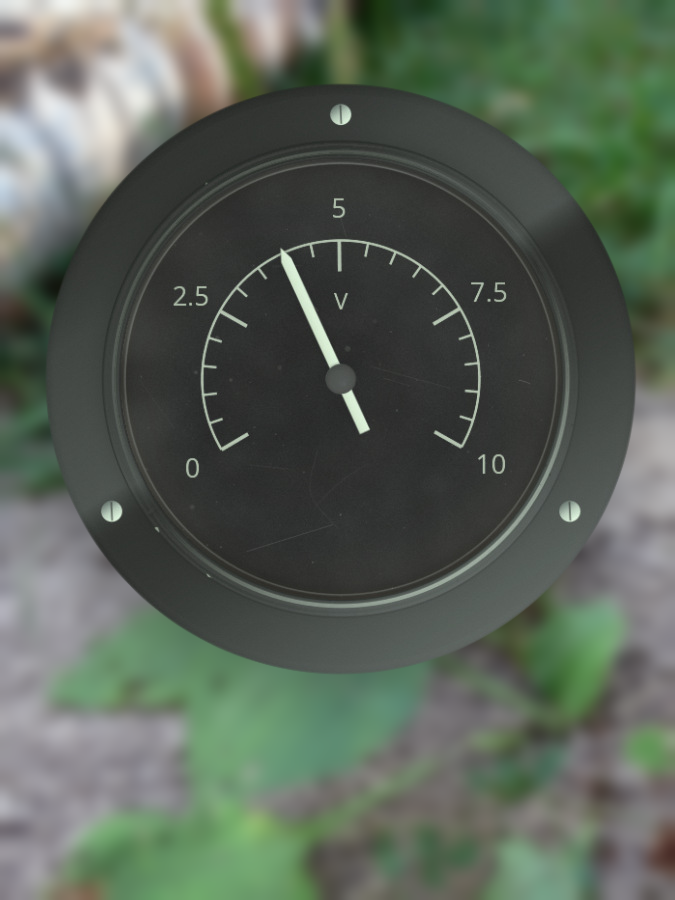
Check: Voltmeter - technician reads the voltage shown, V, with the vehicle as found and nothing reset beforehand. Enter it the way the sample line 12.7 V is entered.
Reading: 4 V
